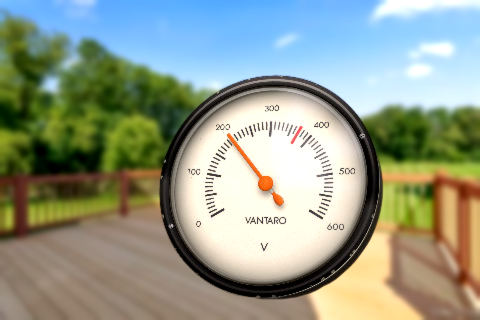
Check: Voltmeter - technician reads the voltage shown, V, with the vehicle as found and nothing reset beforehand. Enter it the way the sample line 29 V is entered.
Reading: 200 V
